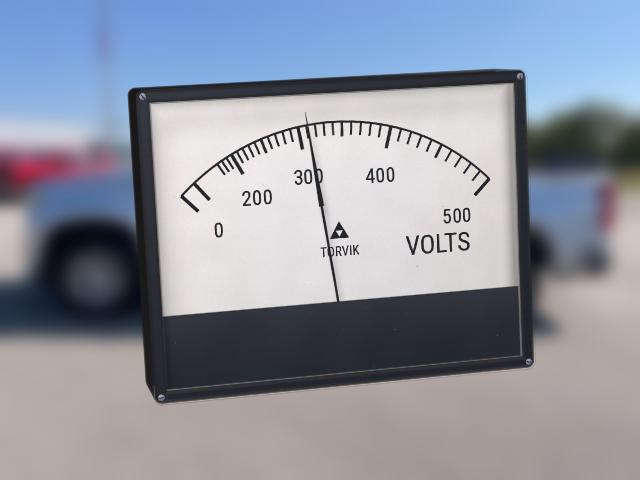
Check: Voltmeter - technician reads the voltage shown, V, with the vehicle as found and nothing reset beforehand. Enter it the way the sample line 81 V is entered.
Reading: 310 V
